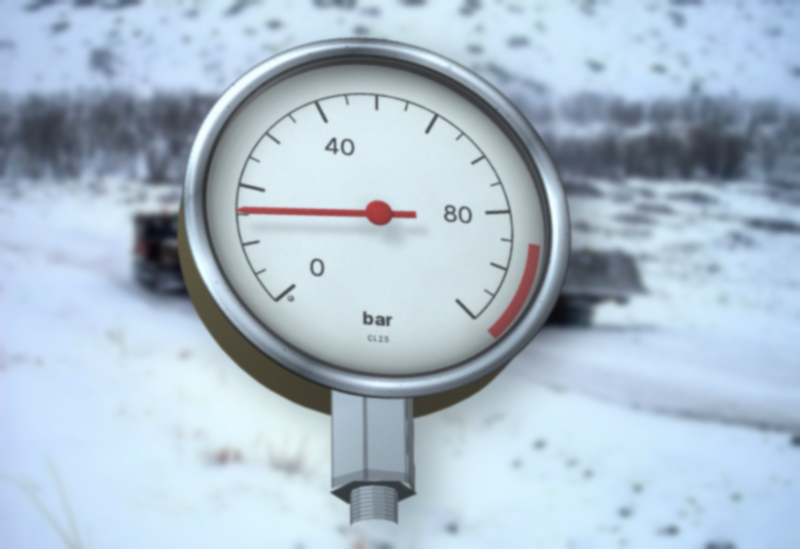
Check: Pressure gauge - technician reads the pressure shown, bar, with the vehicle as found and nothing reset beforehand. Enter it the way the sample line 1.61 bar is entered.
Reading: 15 bar
